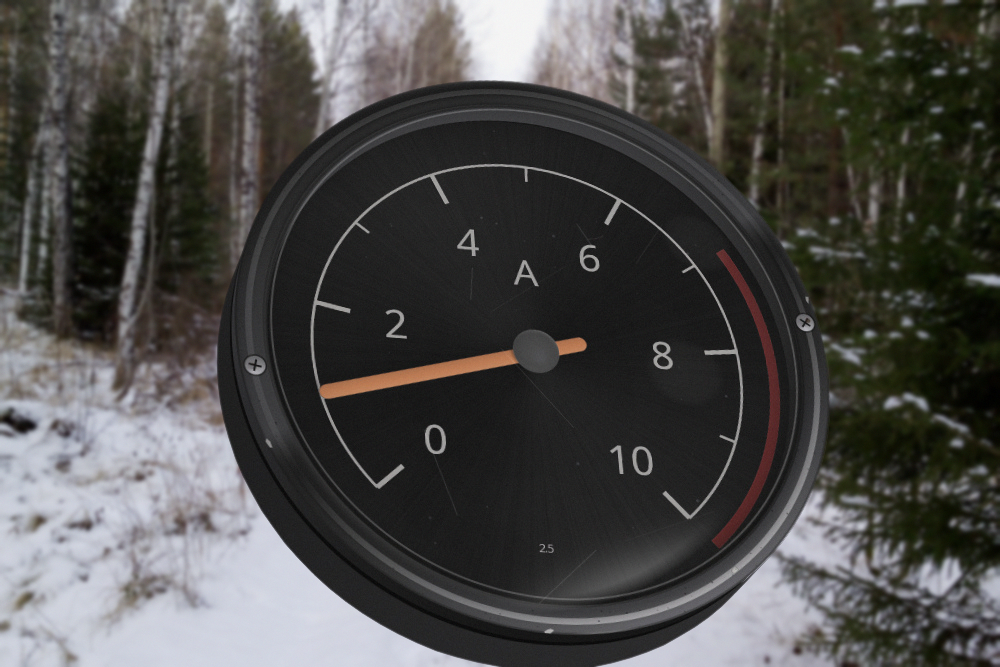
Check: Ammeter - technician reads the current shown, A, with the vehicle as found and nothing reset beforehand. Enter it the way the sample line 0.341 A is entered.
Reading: 1 A
